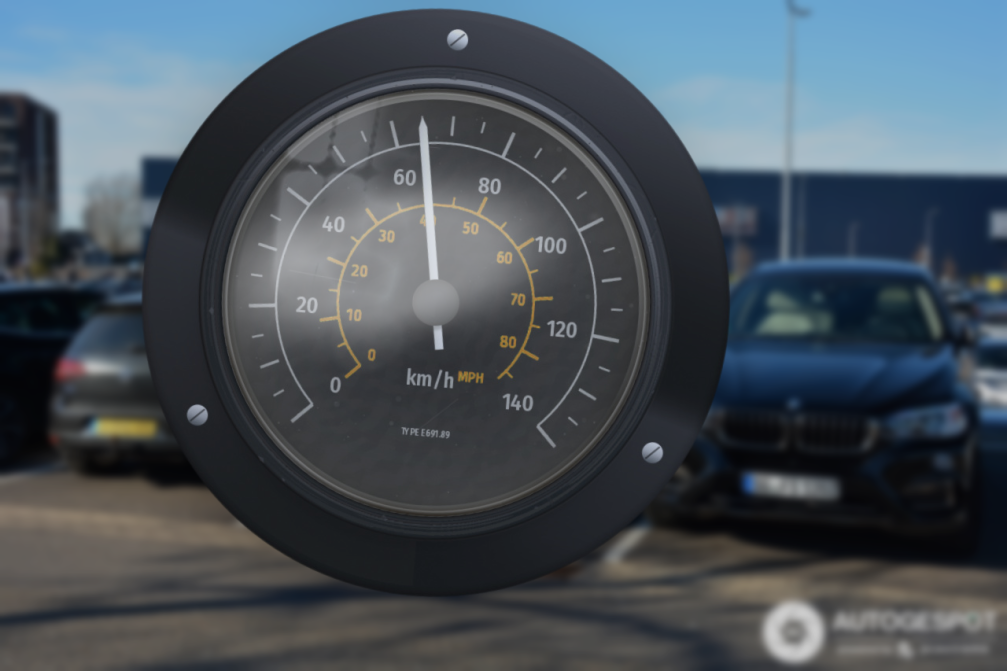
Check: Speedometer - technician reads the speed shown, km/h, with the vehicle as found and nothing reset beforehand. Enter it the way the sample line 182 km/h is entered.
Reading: 65 km/h
